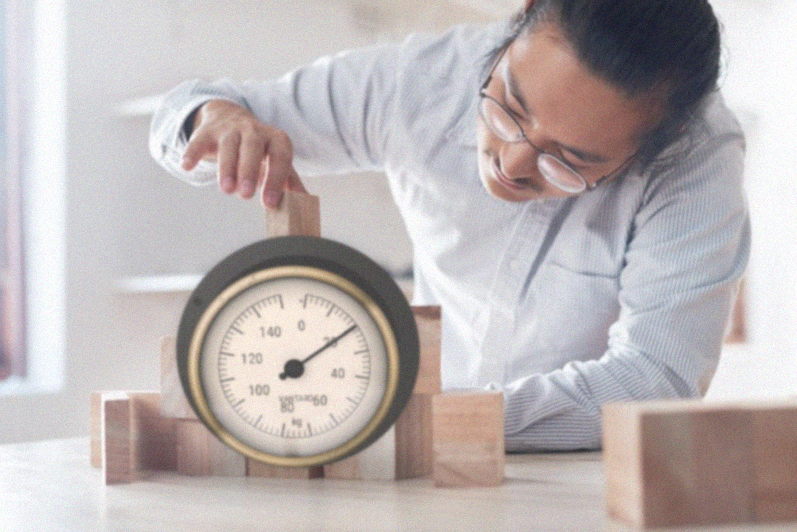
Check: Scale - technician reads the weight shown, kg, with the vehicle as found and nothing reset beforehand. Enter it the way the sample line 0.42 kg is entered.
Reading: 20 kg
